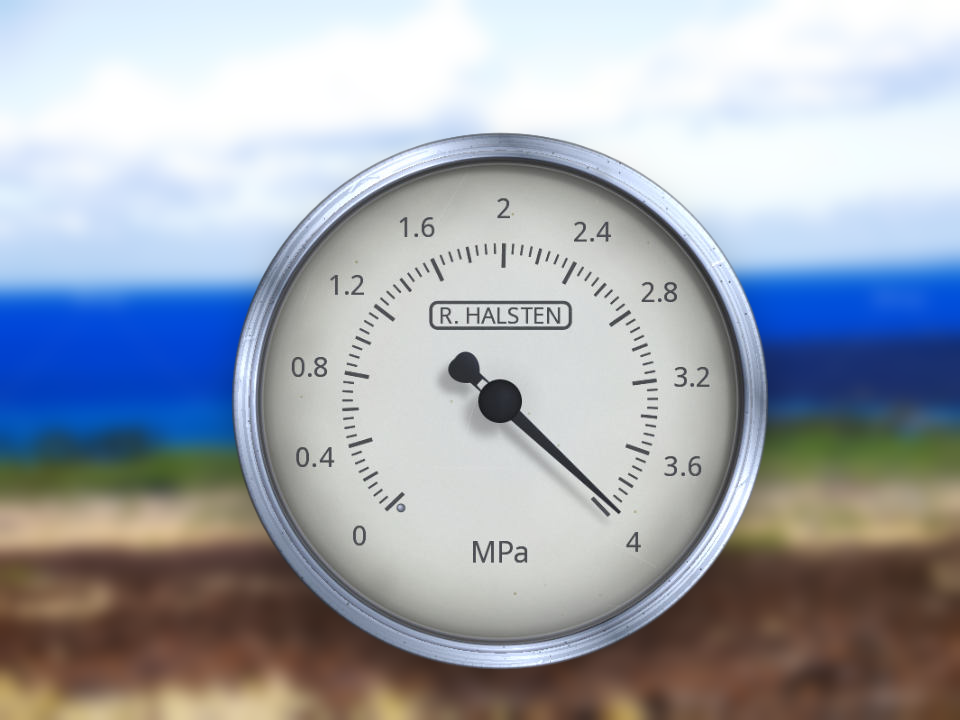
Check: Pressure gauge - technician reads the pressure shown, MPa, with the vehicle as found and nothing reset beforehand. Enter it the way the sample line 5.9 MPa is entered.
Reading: 3.95 MPa
